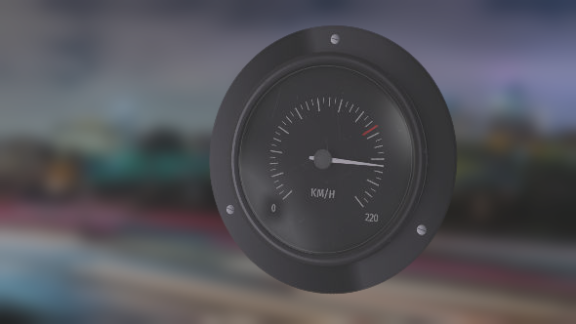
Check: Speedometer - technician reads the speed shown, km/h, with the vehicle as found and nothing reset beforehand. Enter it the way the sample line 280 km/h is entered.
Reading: 185 km/h
